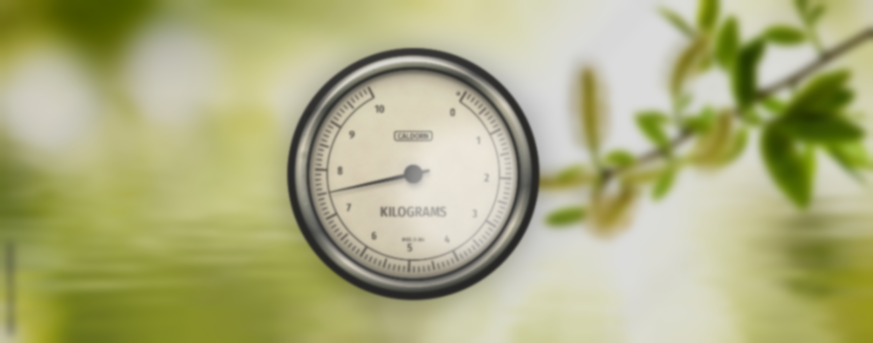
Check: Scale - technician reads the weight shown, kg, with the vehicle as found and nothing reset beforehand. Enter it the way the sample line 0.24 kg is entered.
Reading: 7.5 kg
